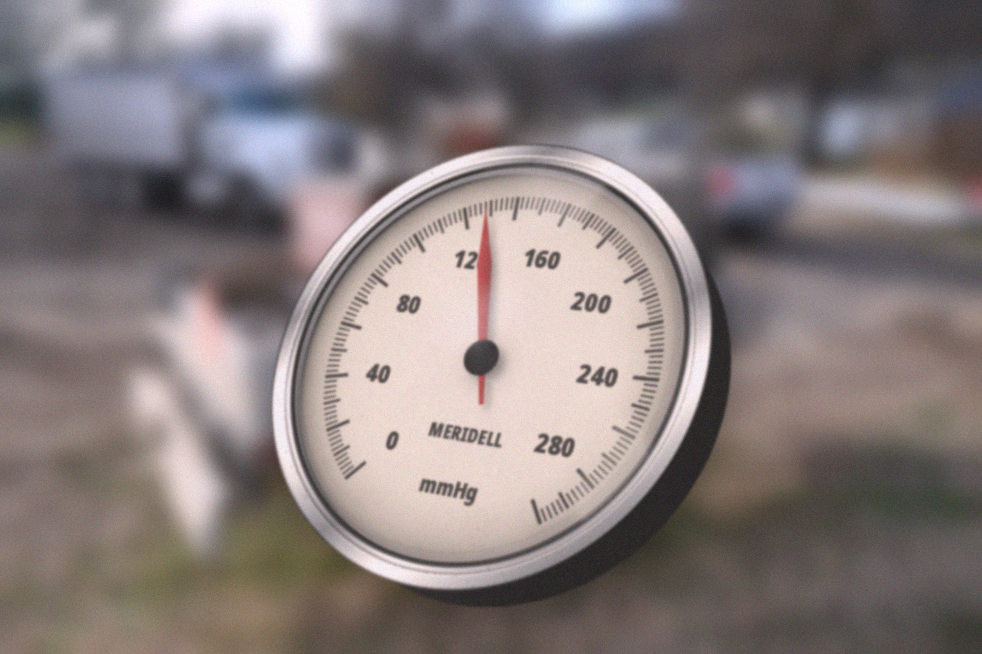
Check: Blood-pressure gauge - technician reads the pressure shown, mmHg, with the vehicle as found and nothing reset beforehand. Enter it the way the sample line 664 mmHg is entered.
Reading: 130 mmHg
